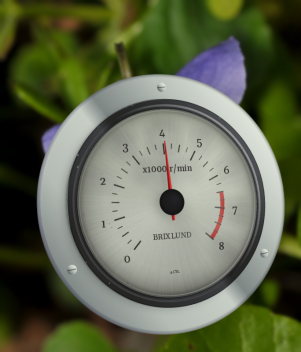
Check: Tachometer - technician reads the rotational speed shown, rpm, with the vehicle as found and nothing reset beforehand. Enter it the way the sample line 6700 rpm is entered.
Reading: 4000 rpm
